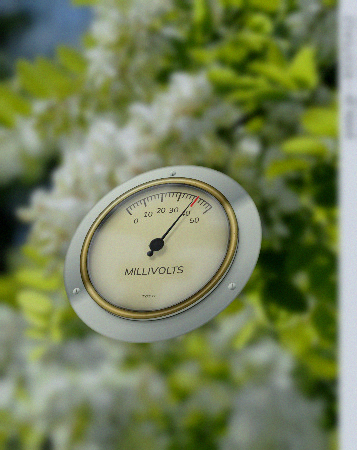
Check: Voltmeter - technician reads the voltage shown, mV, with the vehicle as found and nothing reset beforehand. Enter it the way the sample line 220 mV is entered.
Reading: 40 mV
